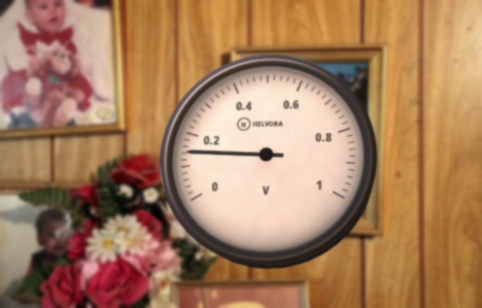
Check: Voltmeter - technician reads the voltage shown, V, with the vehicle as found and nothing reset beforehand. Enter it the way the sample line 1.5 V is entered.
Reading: 0.14 V
